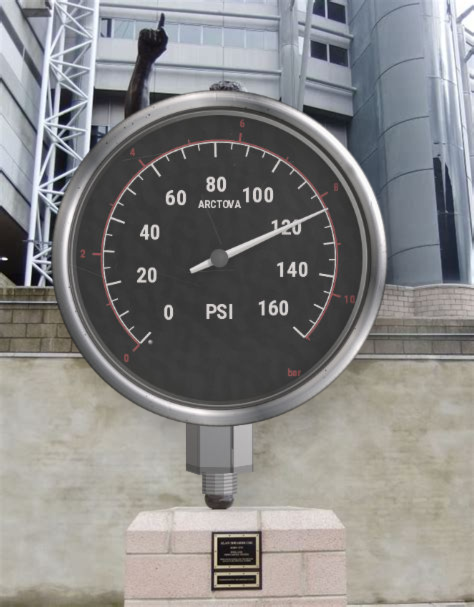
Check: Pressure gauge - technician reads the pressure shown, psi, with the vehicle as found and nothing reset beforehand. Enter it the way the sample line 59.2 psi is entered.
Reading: 120 psi
